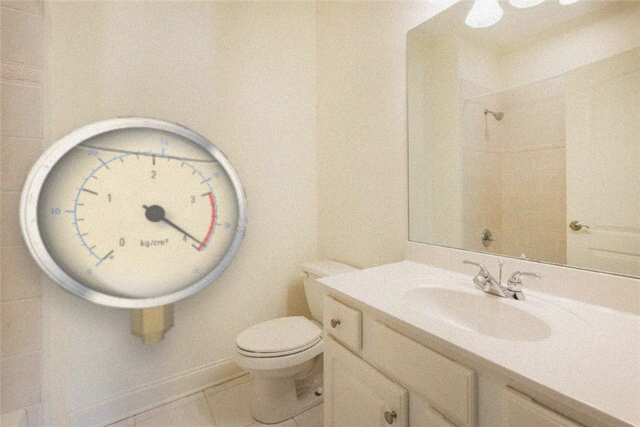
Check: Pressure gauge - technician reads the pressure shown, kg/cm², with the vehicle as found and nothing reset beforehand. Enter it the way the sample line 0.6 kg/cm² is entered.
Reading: 3.9 kg/cm²
